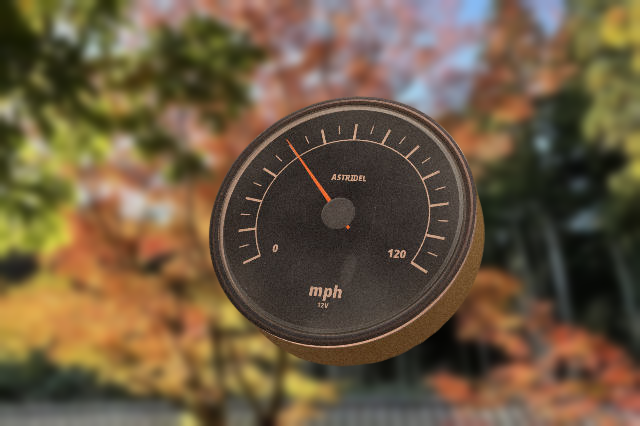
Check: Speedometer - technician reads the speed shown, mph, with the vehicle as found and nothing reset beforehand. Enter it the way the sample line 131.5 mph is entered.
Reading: 40 mph
